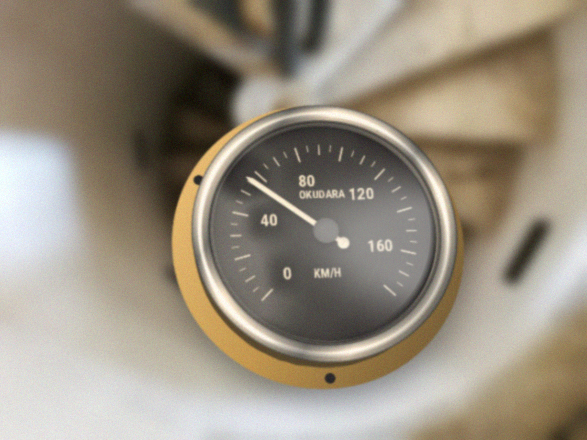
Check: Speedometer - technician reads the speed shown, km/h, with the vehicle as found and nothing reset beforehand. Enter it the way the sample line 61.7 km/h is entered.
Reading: 55 km/h
